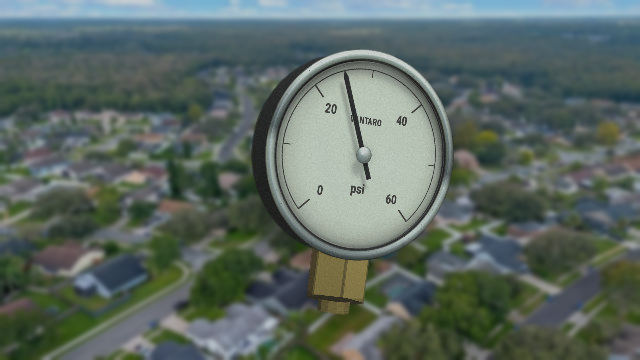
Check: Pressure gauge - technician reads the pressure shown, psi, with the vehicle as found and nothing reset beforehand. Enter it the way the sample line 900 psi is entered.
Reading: 25 psi
